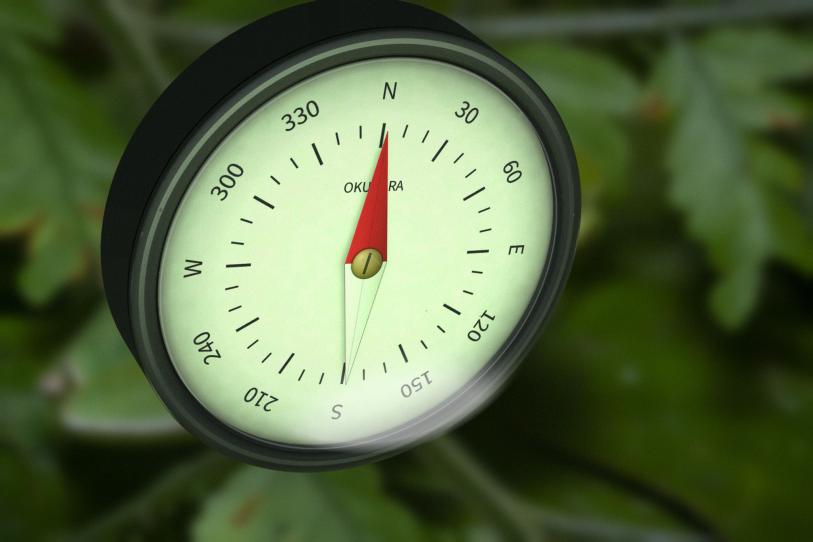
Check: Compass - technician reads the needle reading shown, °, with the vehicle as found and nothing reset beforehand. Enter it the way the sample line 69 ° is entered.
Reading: 0 °
